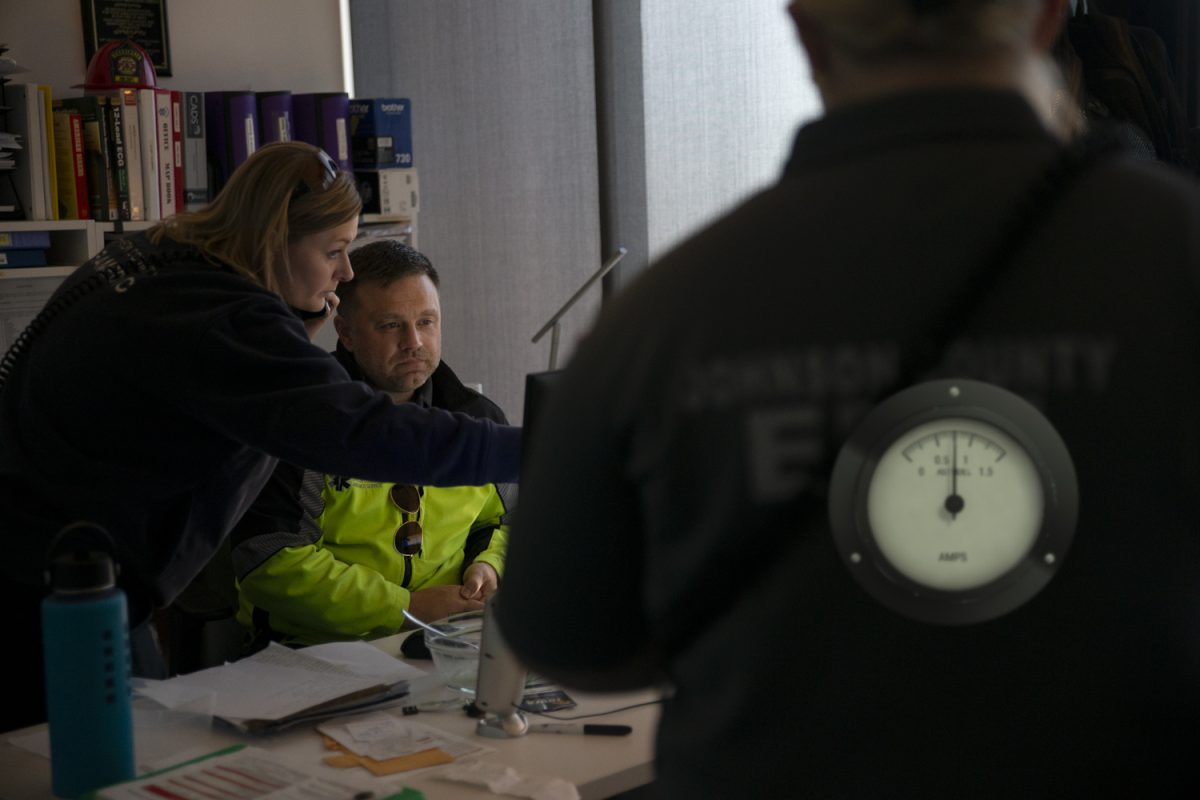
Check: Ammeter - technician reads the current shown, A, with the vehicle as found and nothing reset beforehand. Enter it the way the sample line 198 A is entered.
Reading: 0.75 A
